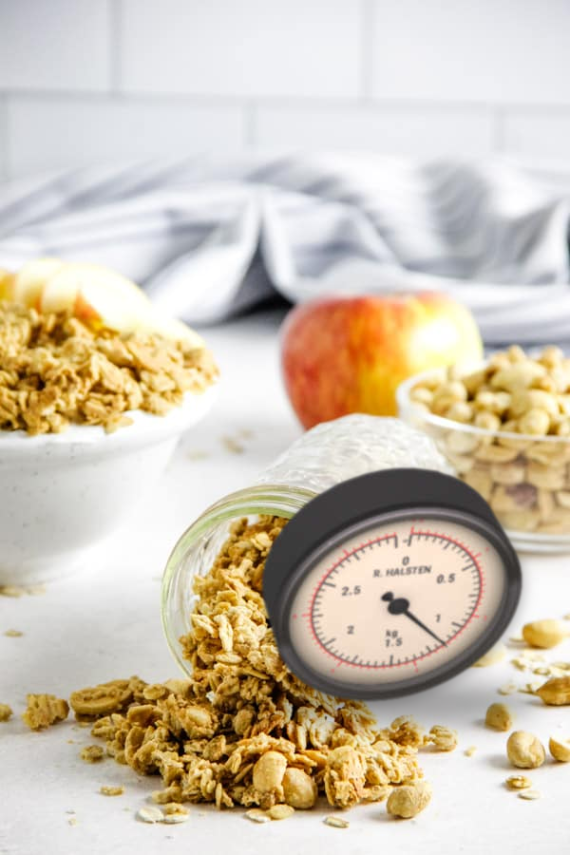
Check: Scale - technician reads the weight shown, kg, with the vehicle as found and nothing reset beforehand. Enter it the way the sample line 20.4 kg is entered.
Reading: 1.15 kg
